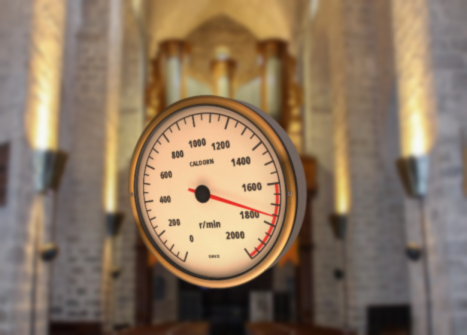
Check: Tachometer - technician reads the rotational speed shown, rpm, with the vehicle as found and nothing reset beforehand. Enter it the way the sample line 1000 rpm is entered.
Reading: 1750 rpm
